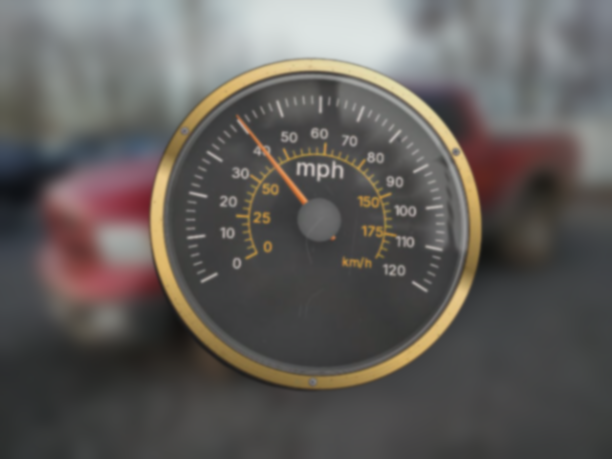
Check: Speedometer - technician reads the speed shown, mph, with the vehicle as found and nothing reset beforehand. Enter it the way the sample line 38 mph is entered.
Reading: 40 mph
